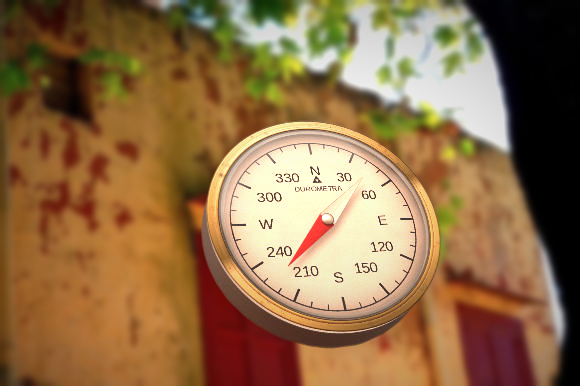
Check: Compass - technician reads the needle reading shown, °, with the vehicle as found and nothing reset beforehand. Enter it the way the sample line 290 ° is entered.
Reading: 225 °
